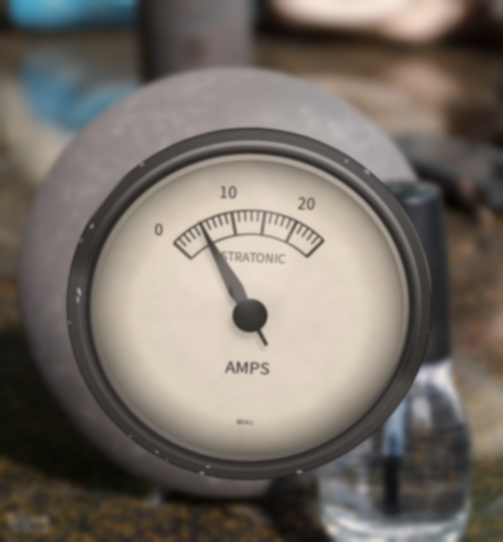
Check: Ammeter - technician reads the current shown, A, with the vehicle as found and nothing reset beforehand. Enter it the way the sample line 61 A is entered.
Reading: 5 A
